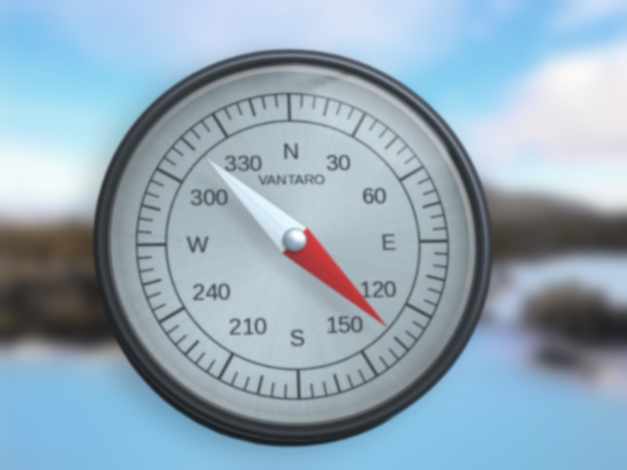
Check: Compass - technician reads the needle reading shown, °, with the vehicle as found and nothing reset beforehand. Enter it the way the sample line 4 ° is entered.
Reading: 135 °
